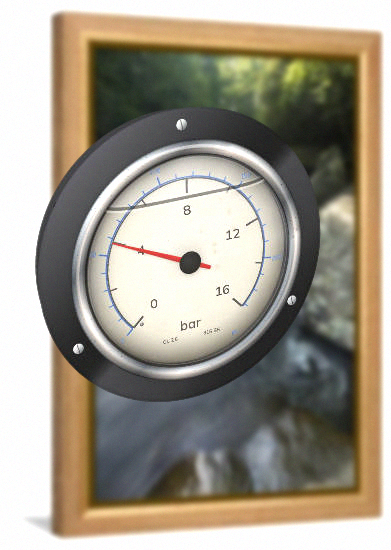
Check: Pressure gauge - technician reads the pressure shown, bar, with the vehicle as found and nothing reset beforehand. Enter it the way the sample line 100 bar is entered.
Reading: 4 bar
